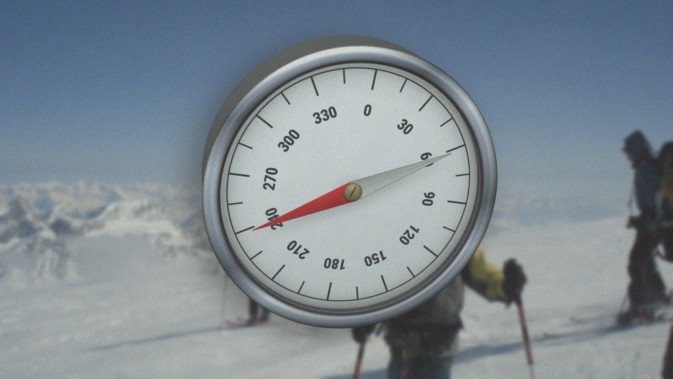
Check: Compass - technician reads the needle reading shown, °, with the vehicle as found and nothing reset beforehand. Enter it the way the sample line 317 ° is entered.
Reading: 240 °
